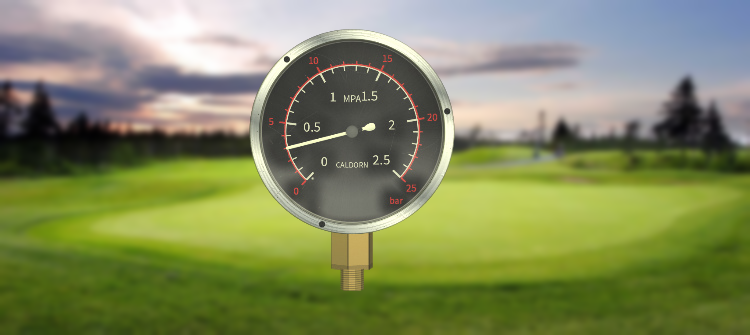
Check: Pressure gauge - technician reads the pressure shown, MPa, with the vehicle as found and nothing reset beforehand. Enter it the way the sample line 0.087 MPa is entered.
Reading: 0.3 MPa
